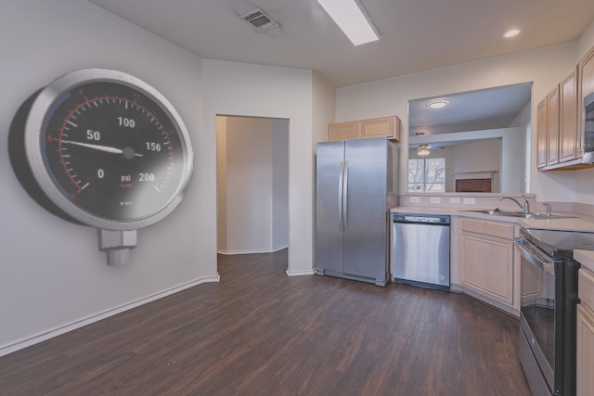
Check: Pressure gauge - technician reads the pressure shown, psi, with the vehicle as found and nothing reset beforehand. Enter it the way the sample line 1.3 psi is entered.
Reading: 35 psi
